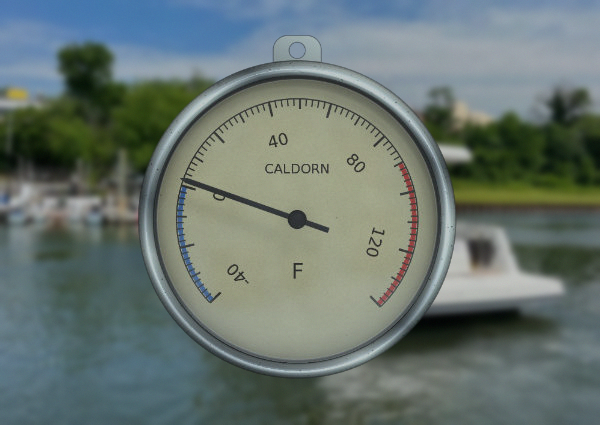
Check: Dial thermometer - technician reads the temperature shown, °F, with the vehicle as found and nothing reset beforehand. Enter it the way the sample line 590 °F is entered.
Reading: 2 °F
